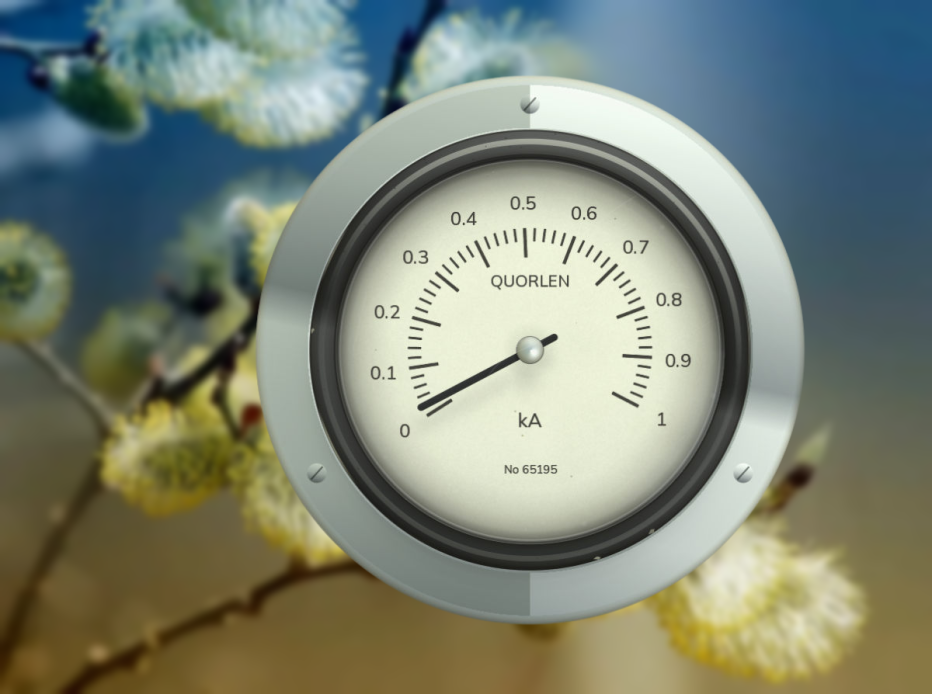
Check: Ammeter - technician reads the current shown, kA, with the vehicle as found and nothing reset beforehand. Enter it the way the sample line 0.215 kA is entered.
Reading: 0.02 kA
